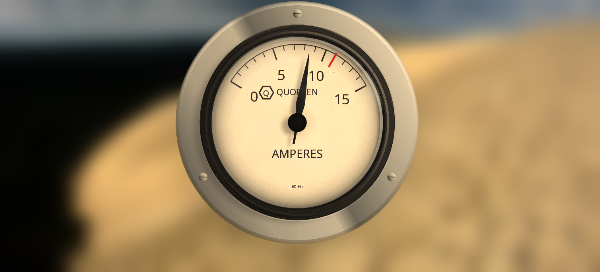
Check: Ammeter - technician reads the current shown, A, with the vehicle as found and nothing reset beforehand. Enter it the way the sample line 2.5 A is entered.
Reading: 8.5 A
